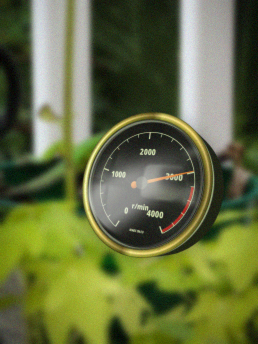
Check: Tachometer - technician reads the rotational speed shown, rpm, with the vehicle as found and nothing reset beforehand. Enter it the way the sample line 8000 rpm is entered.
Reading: 3000 rpm
